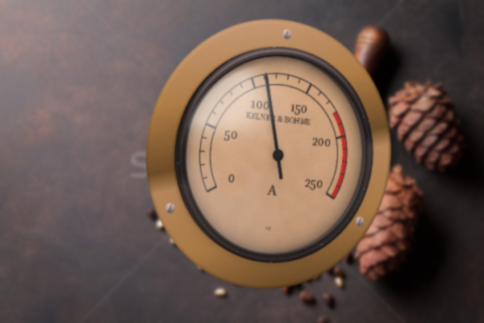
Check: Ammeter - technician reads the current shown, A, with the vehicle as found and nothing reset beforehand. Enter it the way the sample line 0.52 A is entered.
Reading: 110 A
